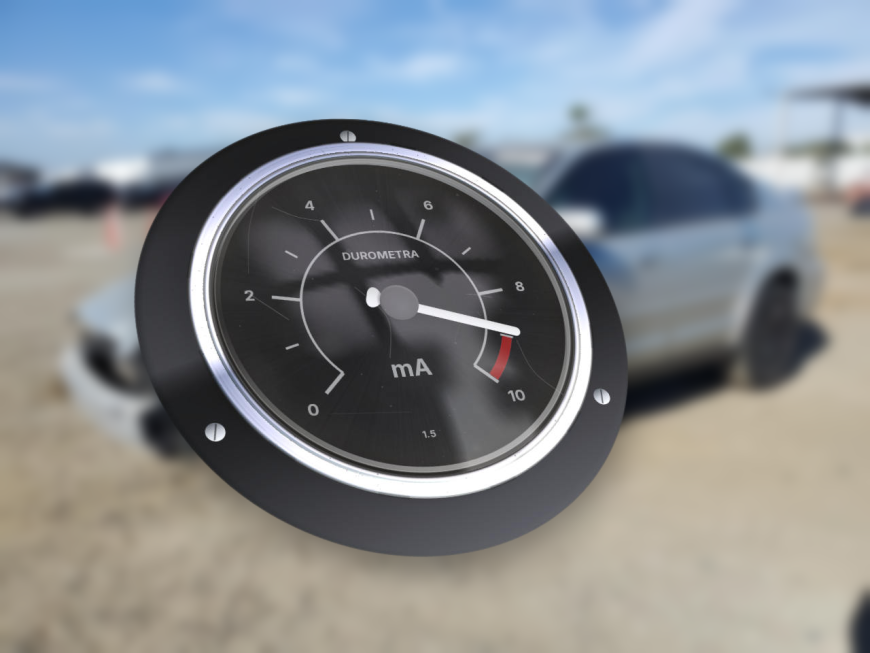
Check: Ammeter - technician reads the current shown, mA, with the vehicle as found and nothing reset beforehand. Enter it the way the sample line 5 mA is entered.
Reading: 9 mA
